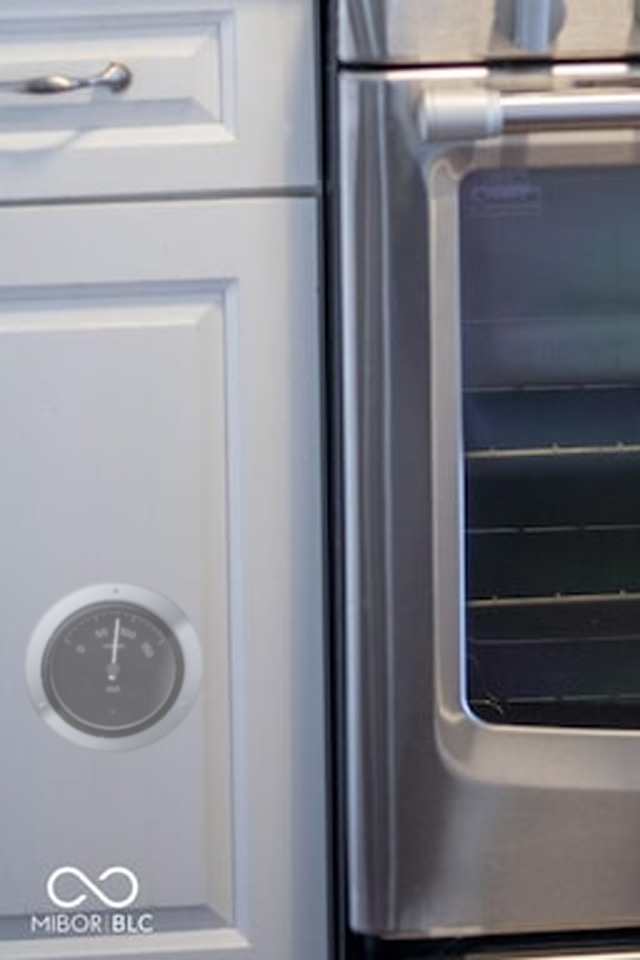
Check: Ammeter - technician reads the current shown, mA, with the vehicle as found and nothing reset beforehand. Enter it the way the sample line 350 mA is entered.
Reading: 80 mA
